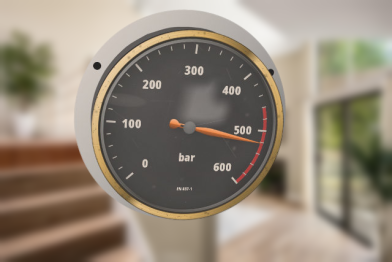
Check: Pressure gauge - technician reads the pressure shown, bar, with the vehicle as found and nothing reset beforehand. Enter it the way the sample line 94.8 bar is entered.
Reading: 520 bar
